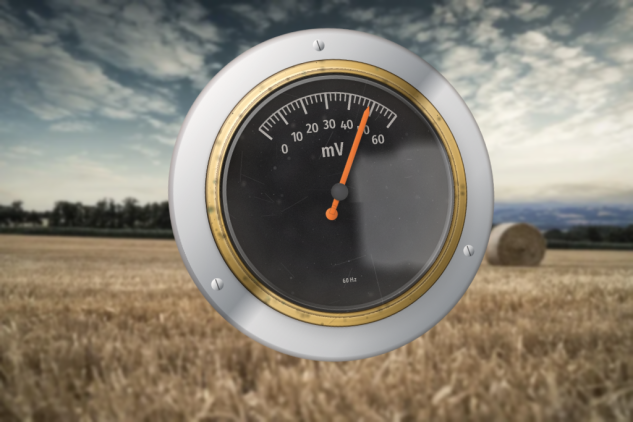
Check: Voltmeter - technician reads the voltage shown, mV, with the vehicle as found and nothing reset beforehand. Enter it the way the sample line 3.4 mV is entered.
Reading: 48 mV
